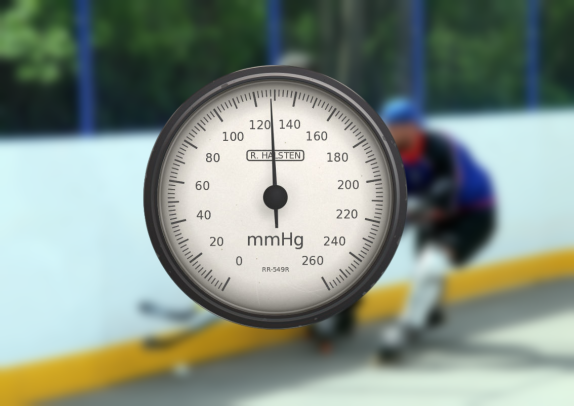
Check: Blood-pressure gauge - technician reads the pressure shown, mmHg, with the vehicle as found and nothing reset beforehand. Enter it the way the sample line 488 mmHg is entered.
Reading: 128 mmHg
